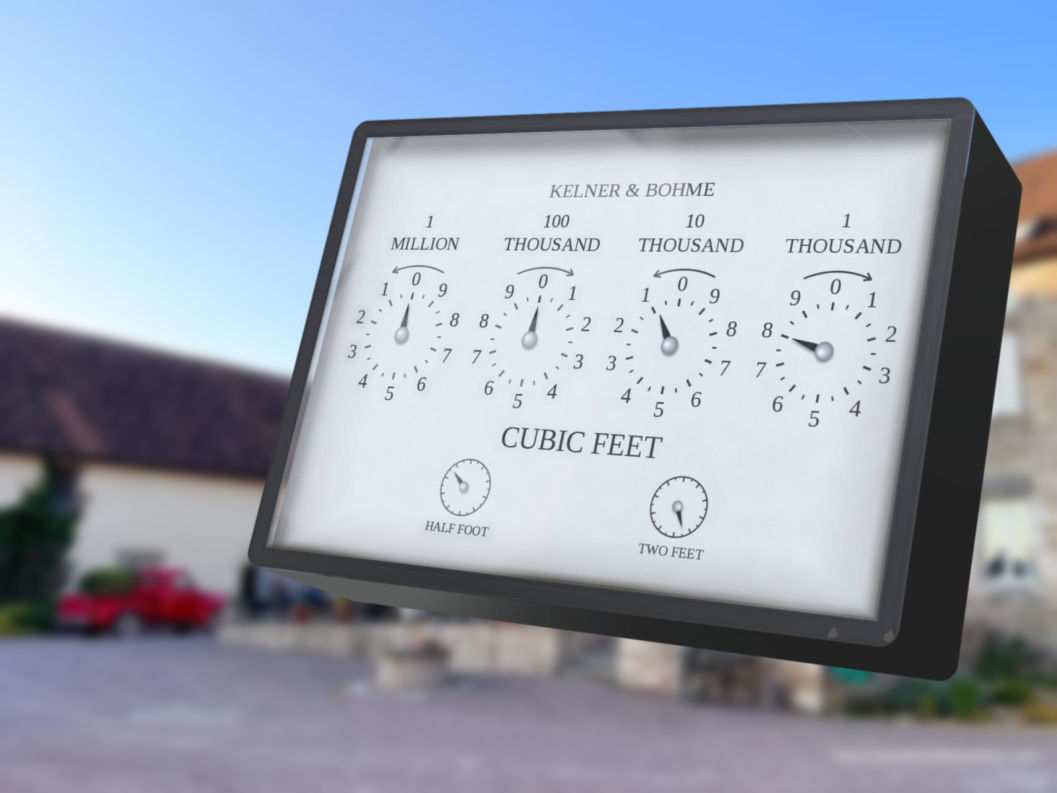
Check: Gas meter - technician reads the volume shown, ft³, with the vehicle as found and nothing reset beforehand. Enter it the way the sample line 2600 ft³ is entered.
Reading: 800 ft³
